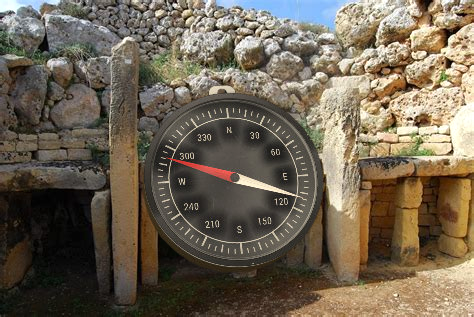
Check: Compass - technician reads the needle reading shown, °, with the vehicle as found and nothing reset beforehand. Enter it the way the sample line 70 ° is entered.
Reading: 290 °
